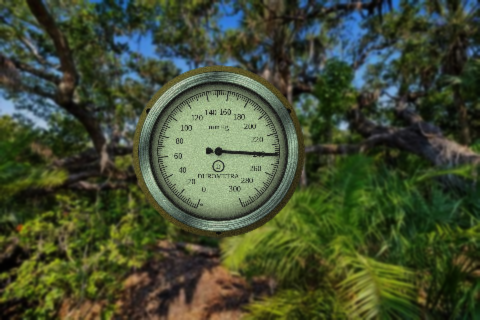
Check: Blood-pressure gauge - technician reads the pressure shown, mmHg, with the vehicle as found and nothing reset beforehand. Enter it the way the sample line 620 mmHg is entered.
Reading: 240 mmHg
